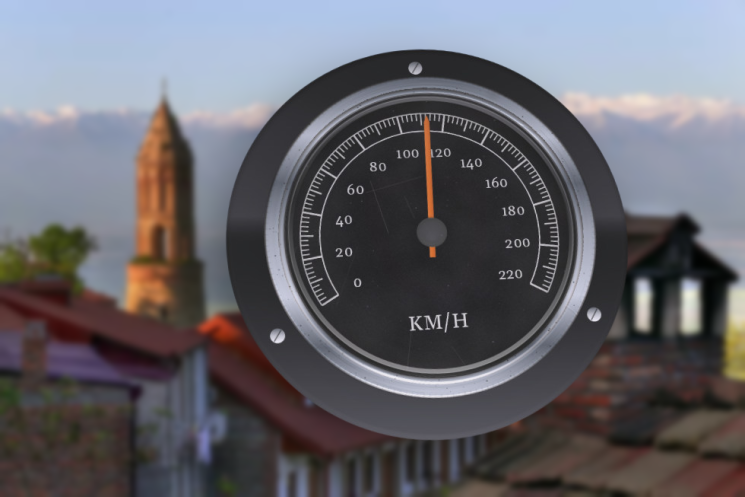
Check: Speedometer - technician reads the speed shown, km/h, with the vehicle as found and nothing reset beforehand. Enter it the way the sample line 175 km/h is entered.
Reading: 112 km/h
